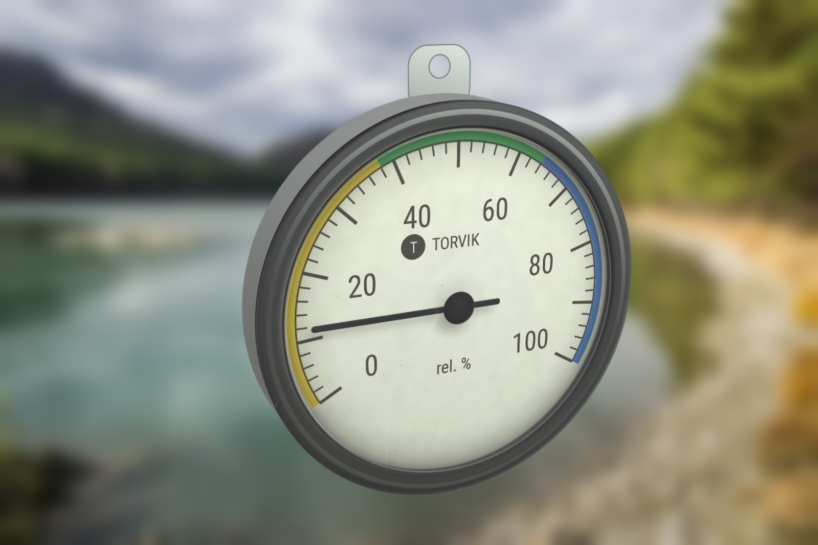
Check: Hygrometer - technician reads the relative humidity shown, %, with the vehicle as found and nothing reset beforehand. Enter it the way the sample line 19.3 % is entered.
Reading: 12 %
